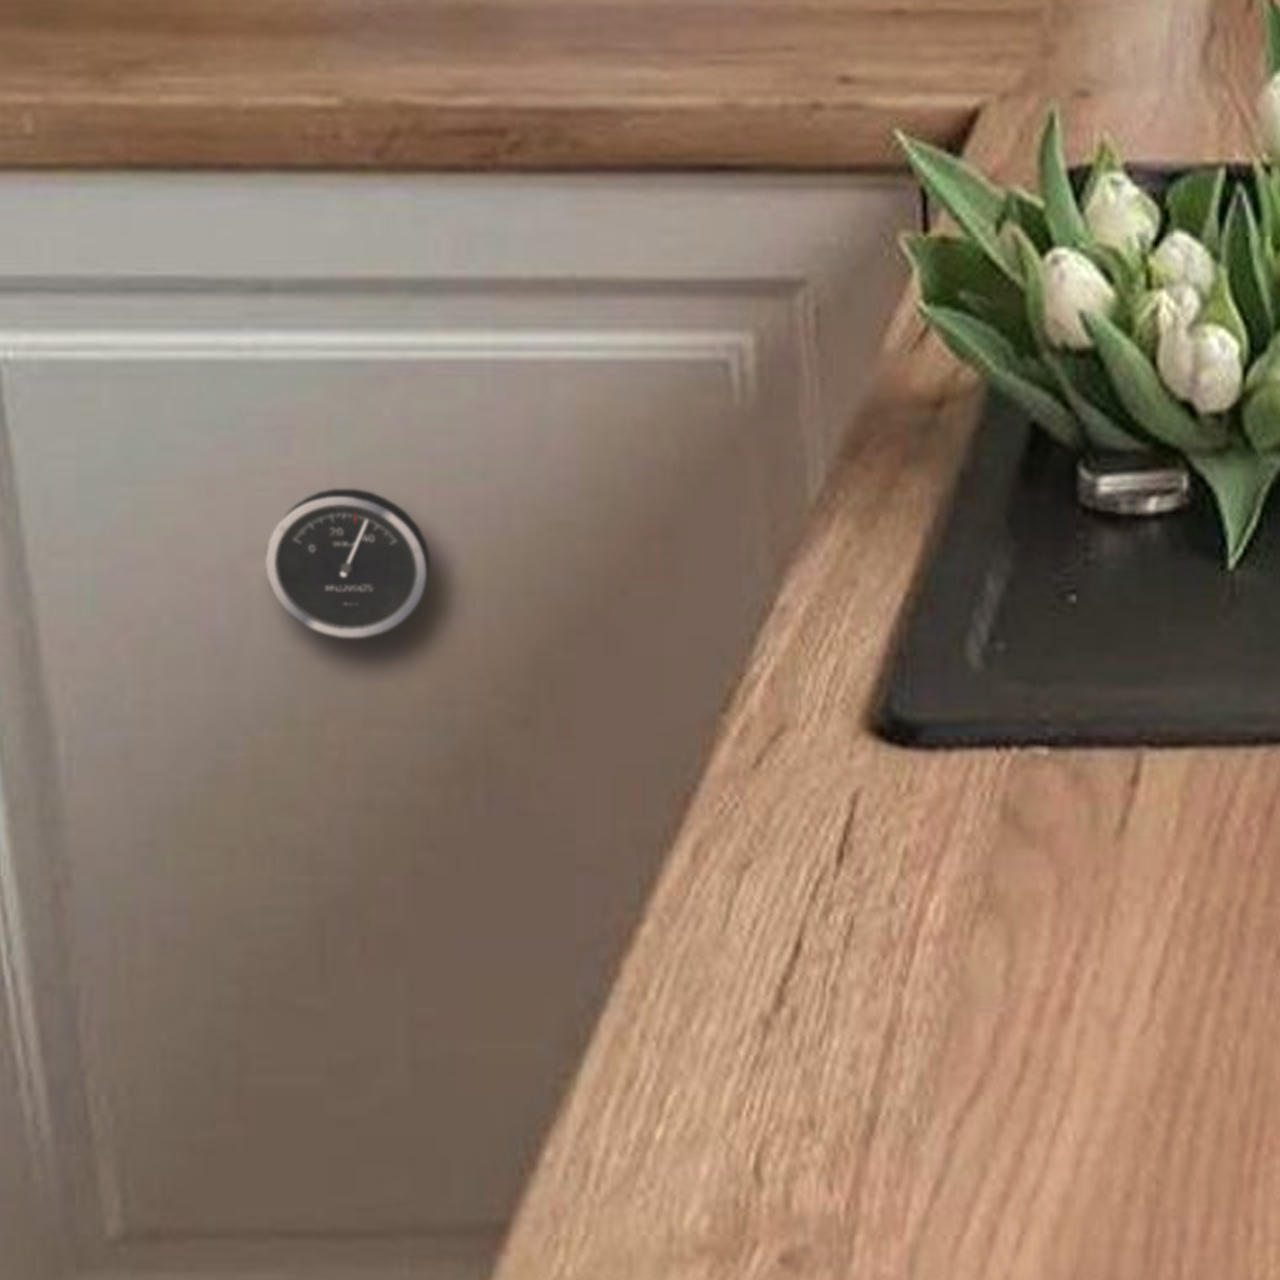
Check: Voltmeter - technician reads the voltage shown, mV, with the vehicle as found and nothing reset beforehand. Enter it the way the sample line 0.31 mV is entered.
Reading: 35 mV
